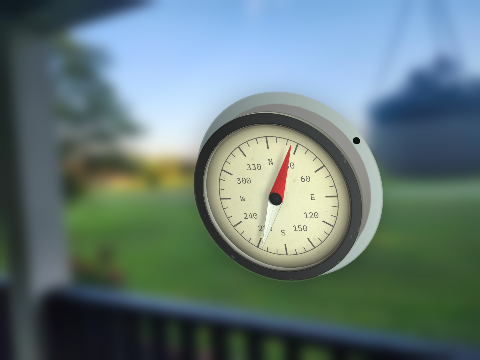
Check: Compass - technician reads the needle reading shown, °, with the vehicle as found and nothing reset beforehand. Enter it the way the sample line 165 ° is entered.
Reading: 25 °
